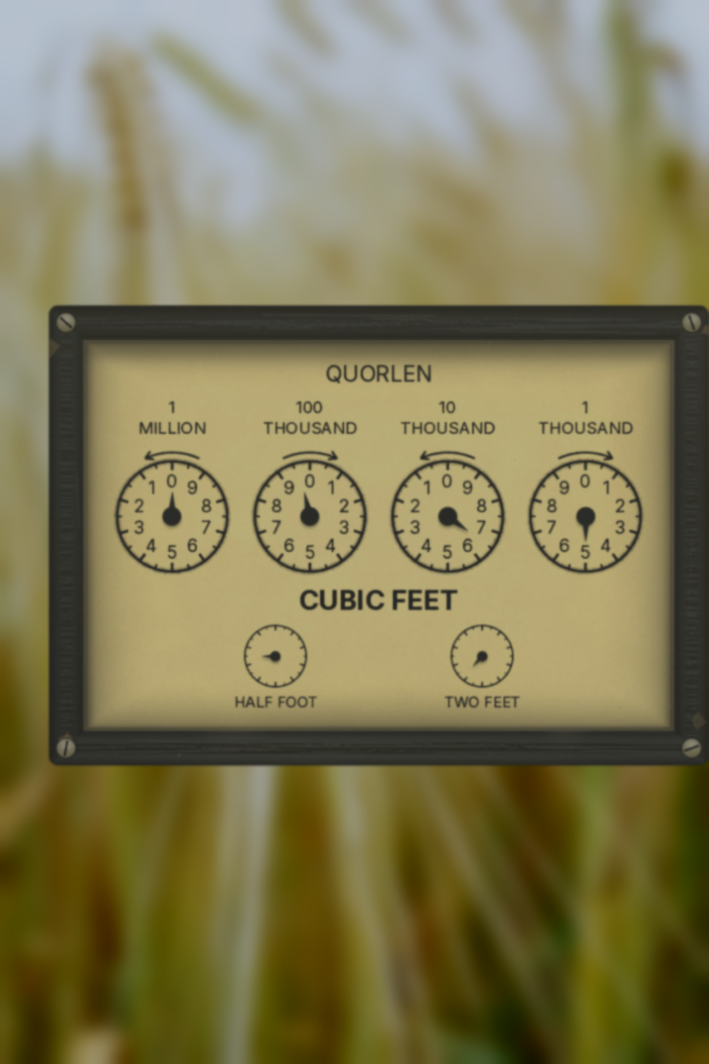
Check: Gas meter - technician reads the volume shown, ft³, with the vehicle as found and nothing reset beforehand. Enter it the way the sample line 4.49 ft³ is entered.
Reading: 996500 ft³
